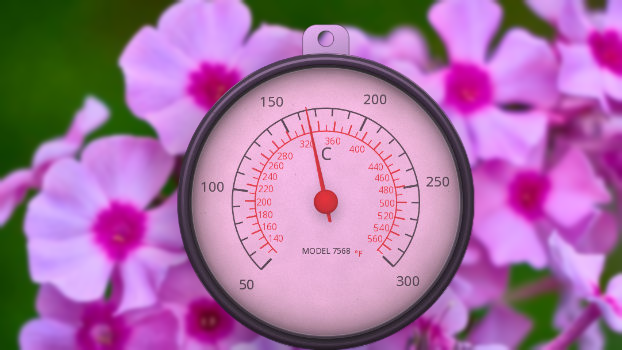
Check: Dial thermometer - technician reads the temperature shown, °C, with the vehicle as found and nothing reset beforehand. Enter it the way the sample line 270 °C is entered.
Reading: 165 °C
